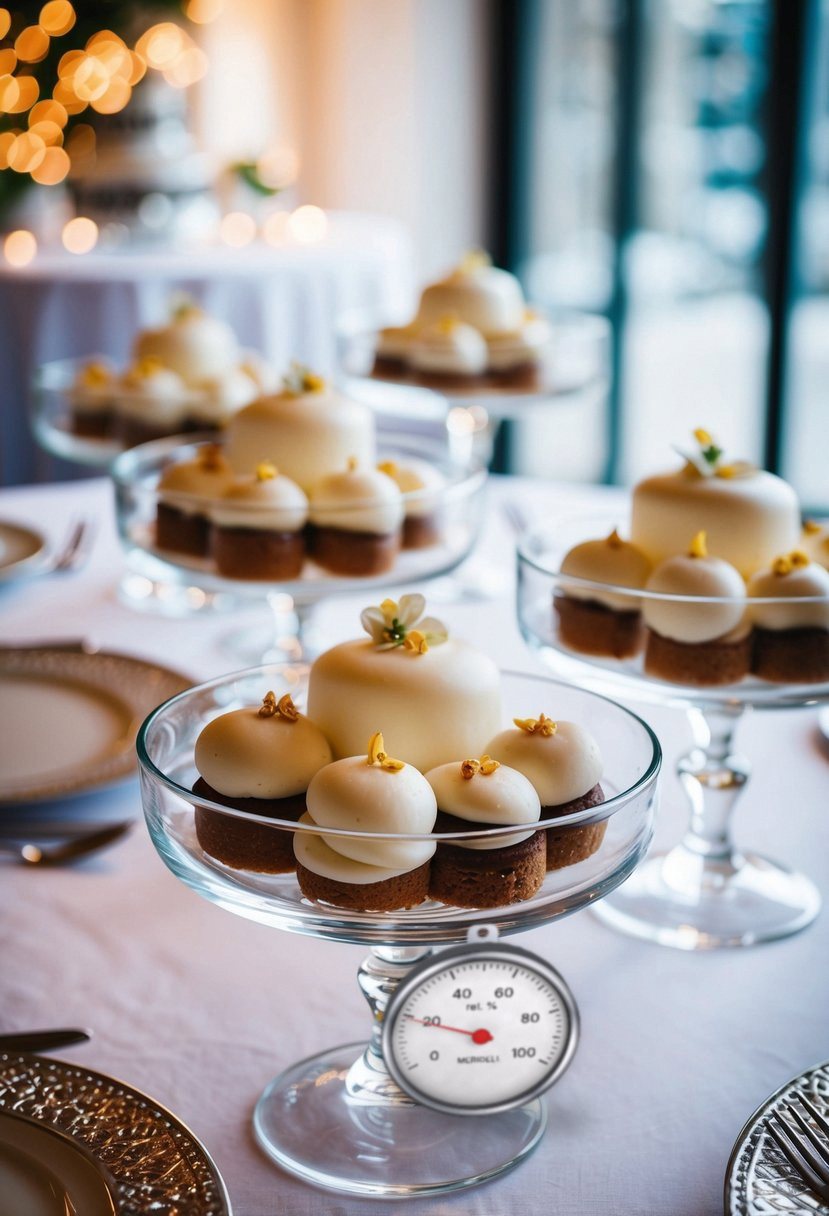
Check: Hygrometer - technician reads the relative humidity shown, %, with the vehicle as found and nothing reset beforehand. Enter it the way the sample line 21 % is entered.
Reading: 20 %
